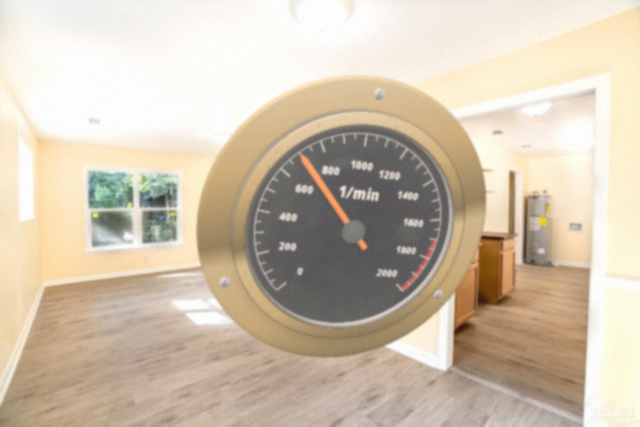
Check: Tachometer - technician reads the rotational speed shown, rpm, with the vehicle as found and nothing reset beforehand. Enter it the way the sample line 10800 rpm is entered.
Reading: 700 rpm
